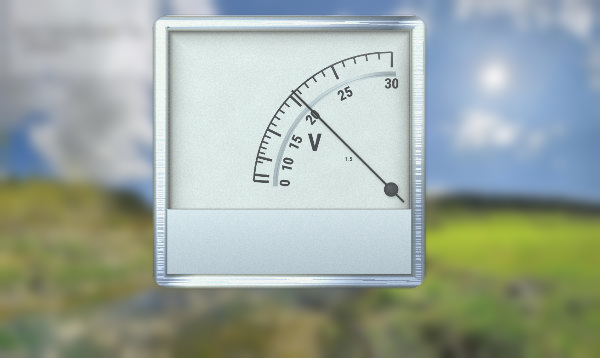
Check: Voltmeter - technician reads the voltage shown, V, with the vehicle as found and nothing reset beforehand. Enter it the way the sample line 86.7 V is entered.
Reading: 20.5 V
